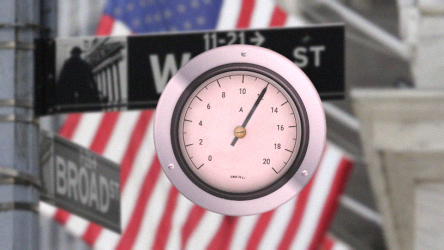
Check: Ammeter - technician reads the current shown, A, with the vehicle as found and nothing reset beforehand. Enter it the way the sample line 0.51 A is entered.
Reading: 12 A
